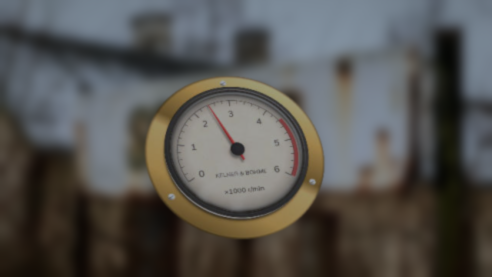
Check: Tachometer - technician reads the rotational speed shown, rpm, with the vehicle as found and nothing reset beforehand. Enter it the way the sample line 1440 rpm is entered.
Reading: 2400 rpm
